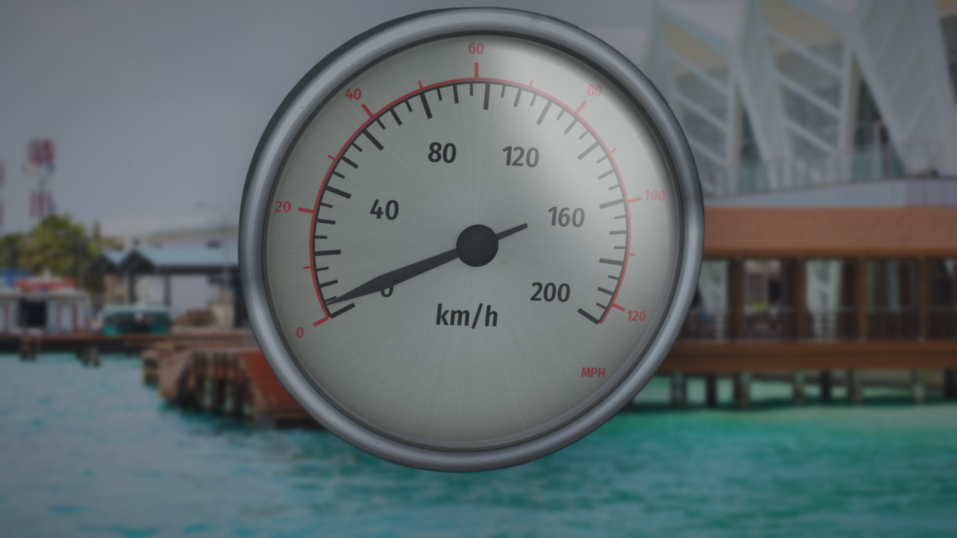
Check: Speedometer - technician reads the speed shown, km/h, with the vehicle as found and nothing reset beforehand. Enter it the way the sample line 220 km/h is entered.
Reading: 5 km/h
